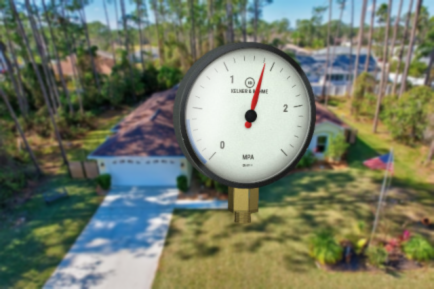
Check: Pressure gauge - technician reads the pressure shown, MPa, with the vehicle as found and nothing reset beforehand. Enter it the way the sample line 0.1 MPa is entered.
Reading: 1.4 MPa
